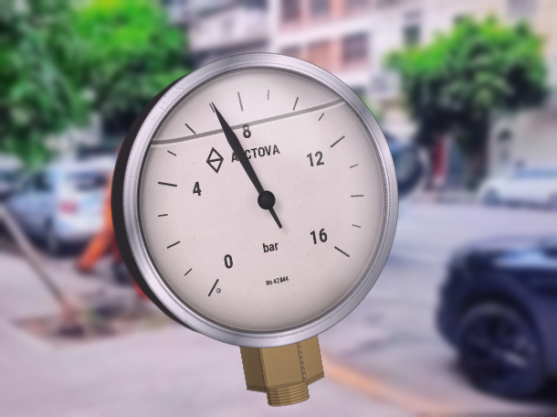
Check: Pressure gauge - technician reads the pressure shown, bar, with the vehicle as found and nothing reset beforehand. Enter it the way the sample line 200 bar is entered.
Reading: 7 bar
